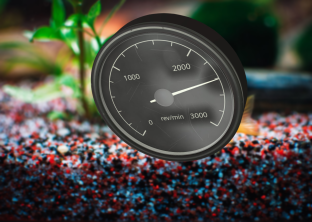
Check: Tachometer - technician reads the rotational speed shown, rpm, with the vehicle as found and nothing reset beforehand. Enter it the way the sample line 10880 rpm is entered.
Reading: 2400 rpm
